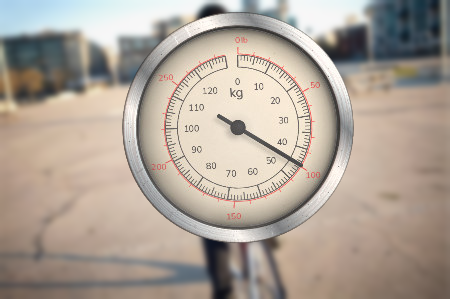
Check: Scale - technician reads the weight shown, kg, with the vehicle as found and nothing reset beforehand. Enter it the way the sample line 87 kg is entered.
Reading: 45 kg
